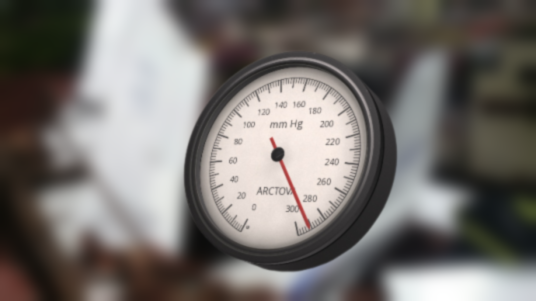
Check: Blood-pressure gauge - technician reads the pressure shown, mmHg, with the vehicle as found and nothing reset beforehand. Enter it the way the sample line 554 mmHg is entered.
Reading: 290 mmHg
